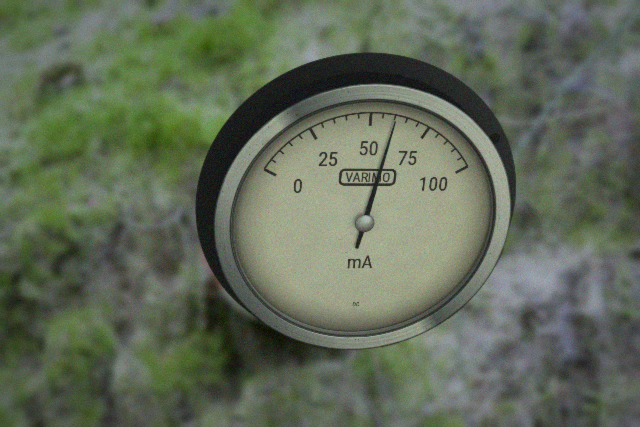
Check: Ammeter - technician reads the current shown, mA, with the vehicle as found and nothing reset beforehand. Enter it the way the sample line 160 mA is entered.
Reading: 60 mA
